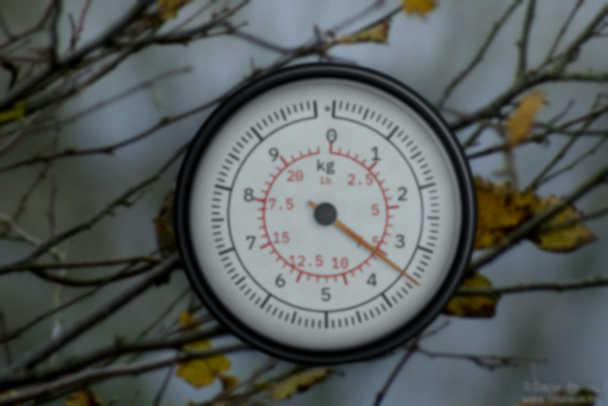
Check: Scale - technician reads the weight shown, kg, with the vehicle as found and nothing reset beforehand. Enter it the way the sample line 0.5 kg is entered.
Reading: 3.5 kg
